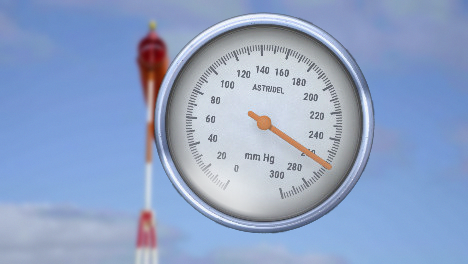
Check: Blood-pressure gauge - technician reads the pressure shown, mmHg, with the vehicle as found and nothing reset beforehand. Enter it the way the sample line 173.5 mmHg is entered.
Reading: 260 mmHg
